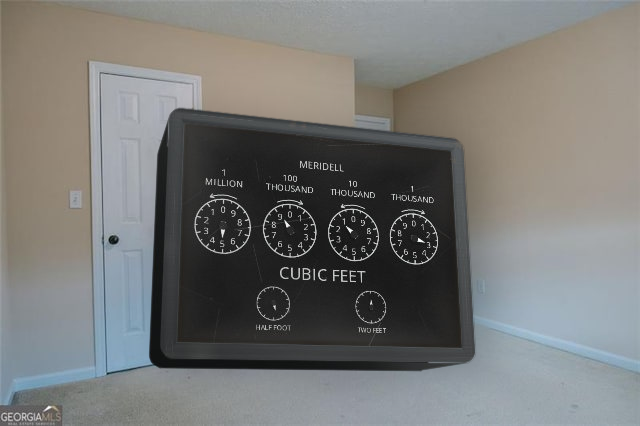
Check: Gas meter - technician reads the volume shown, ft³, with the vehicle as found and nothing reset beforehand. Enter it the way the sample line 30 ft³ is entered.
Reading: 491300 ft³
